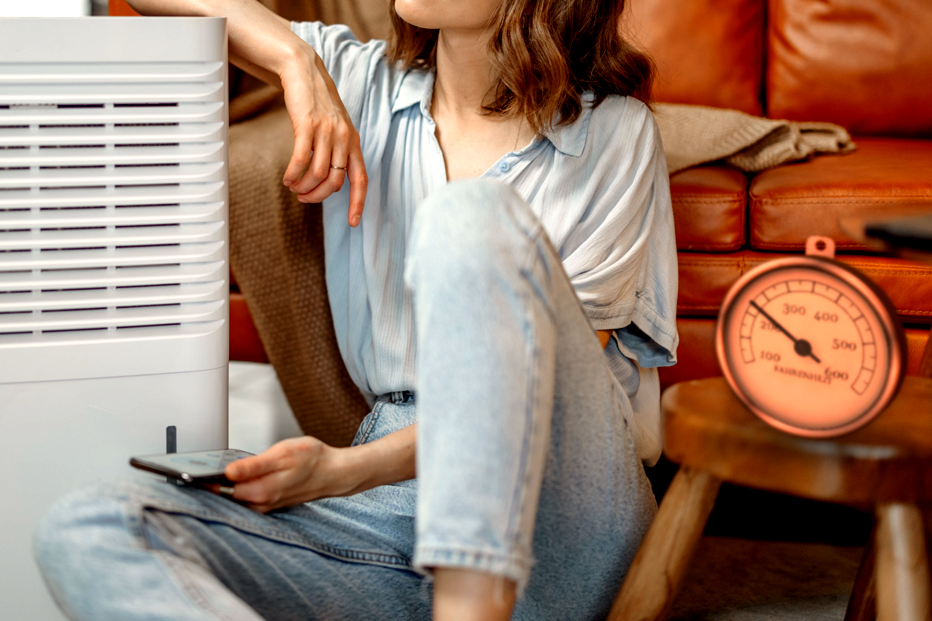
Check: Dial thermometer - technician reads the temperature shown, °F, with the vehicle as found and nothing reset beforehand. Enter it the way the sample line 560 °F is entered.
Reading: 225 °F
